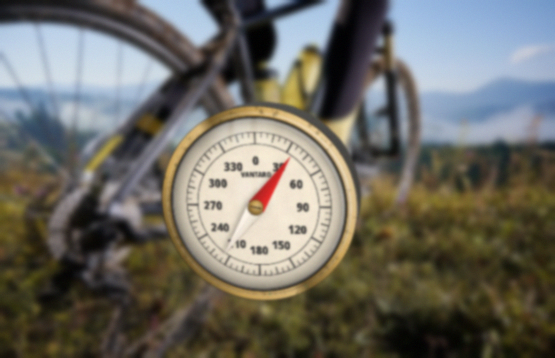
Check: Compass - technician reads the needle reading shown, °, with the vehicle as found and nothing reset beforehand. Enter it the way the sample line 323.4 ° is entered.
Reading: 35 °
